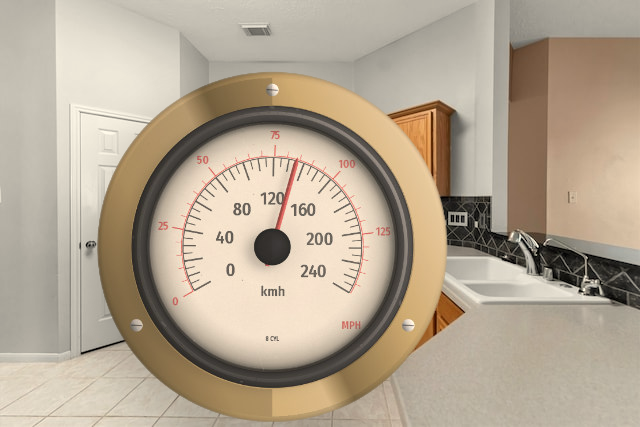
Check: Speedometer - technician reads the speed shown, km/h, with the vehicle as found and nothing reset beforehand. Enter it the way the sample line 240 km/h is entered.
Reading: 135 km/h
